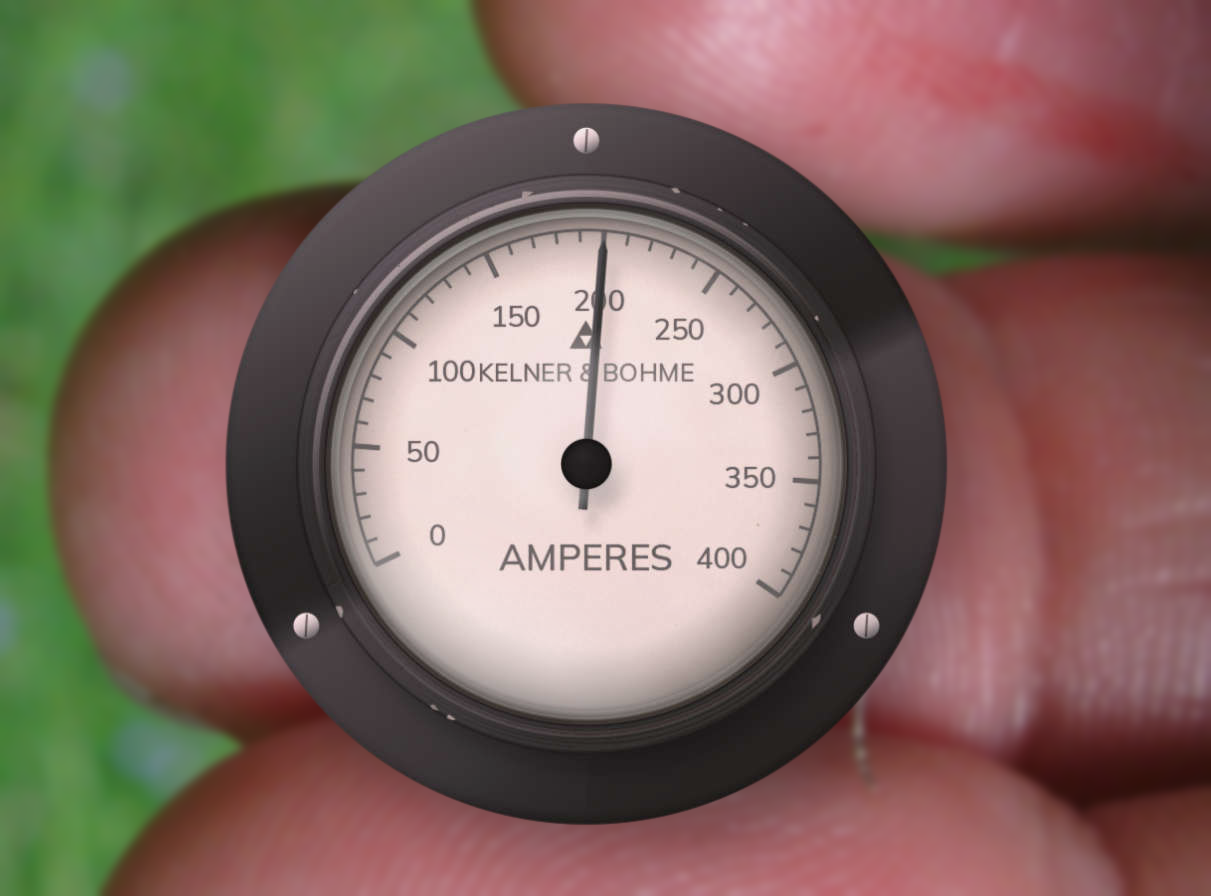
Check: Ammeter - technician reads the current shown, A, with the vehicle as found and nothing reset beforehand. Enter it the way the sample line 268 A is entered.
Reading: 200 A
